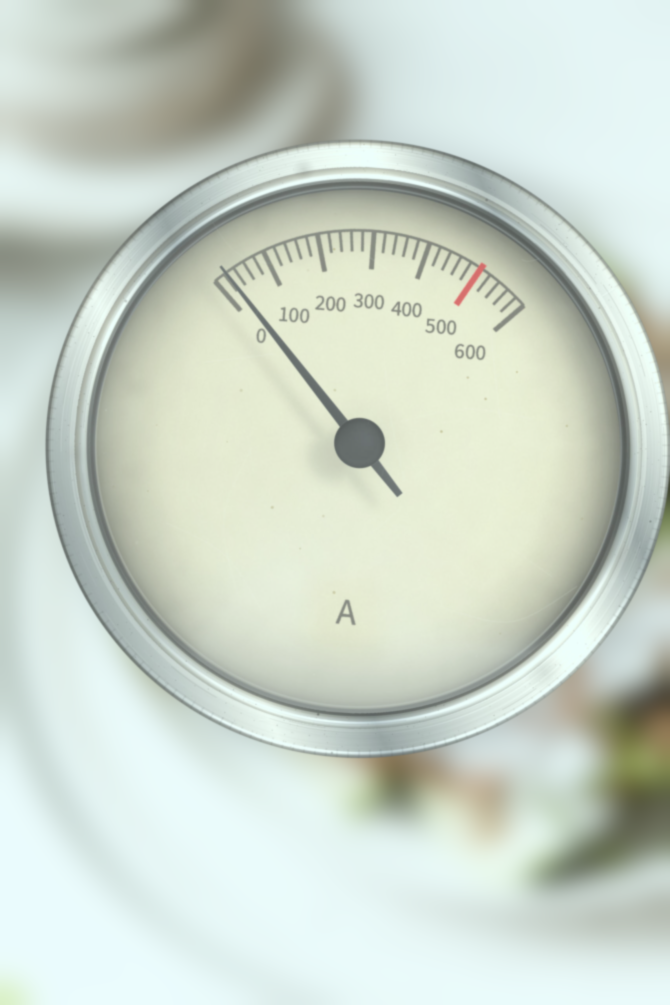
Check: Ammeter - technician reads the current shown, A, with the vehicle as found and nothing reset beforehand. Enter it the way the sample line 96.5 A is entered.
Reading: 20 A
